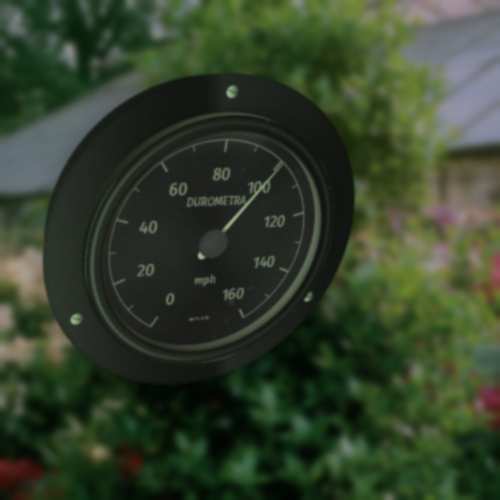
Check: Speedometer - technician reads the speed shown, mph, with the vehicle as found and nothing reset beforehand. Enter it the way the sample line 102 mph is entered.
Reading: 100 mph
